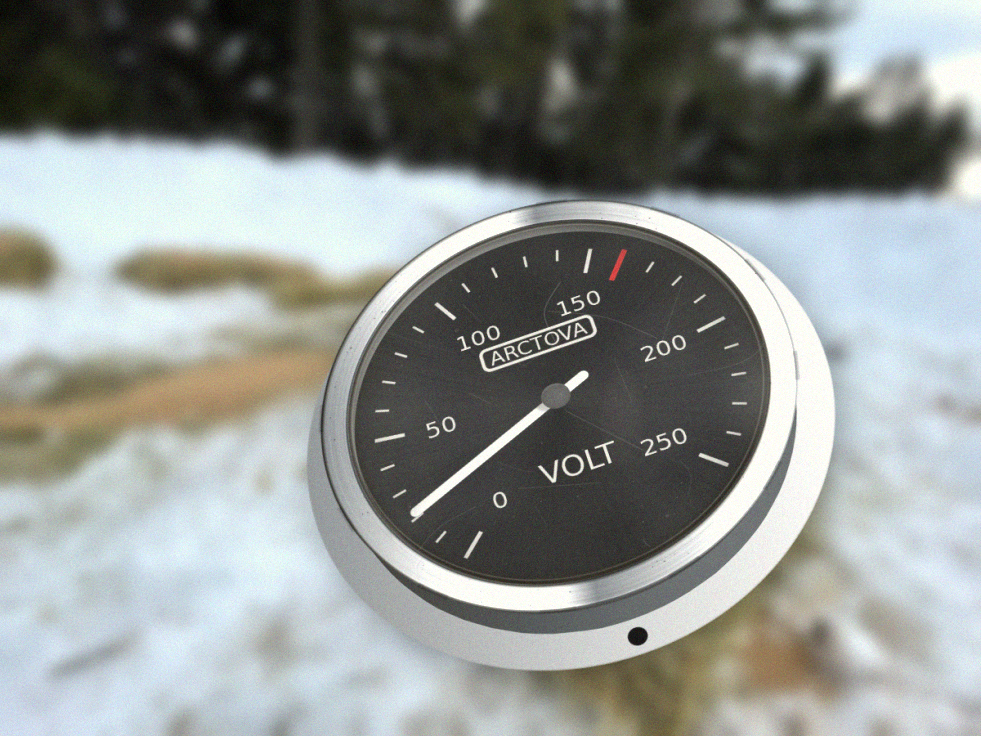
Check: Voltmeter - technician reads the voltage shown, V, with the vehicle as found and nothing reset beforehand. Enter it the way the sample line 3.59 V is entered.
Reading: 20 V
